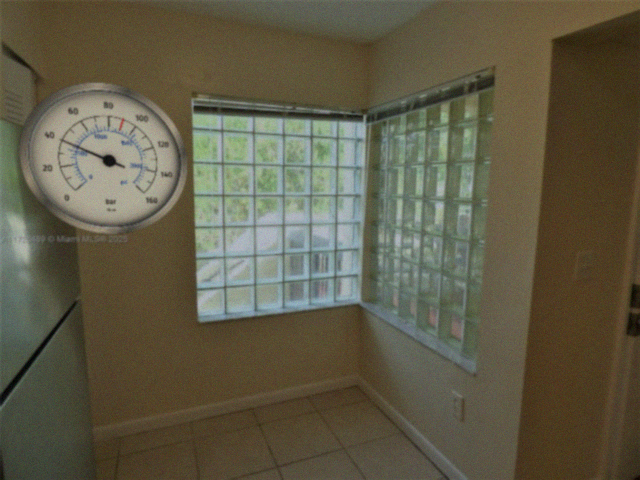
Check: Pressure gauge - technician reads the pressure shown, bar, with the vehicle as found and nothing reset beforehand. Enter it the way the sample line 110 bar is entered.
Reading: 40 bar
